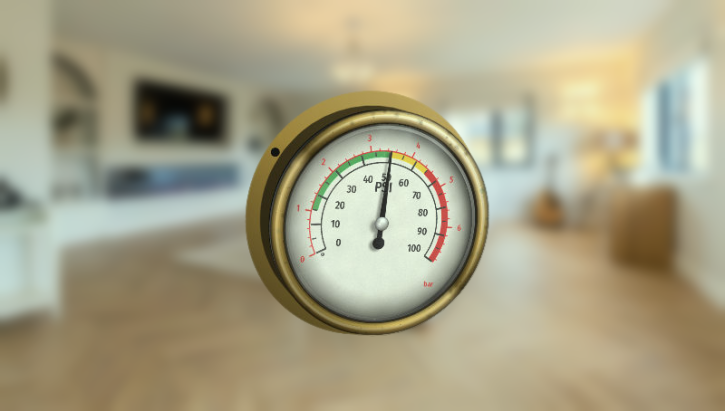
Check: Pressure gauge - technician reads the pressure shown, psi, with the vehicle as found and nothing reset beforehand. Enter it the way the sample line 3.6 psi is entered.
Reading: 50 psi
